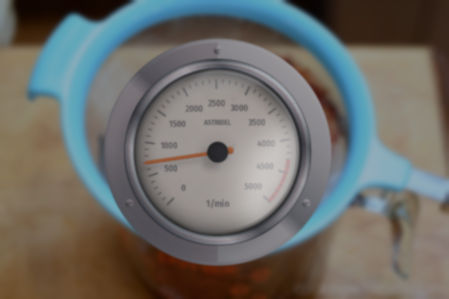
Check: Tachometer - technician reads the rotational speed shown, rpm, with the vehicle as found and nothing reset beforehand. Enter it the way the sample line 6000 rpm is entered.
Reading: 700 rpm
